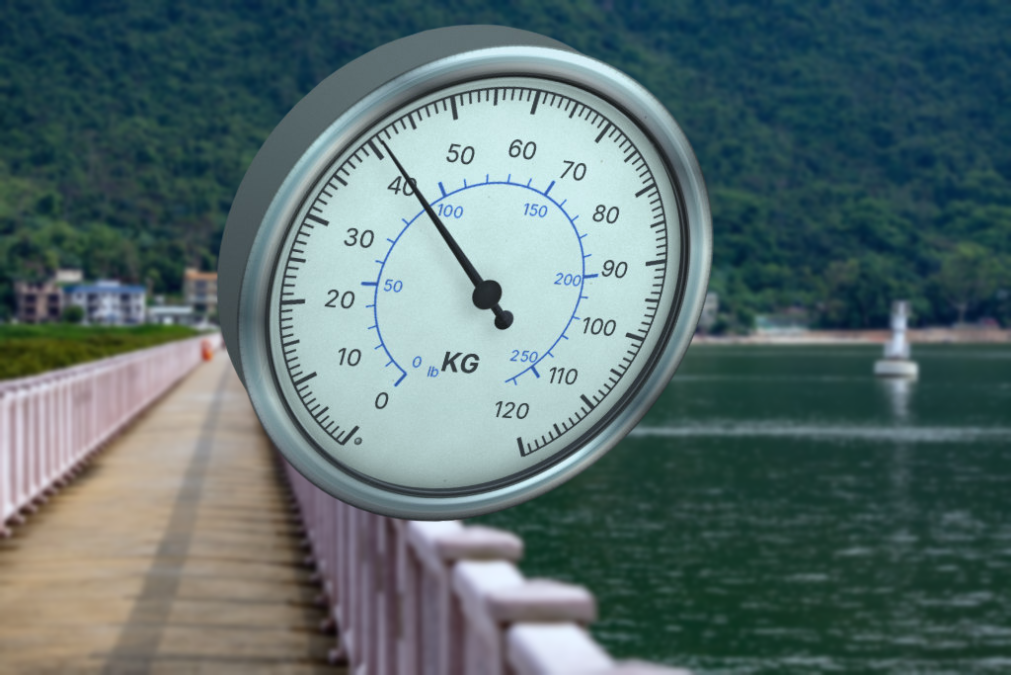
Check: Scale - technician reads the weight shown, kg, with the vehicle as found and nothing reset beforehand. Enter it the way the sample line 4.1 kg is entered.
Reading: 41 kg
